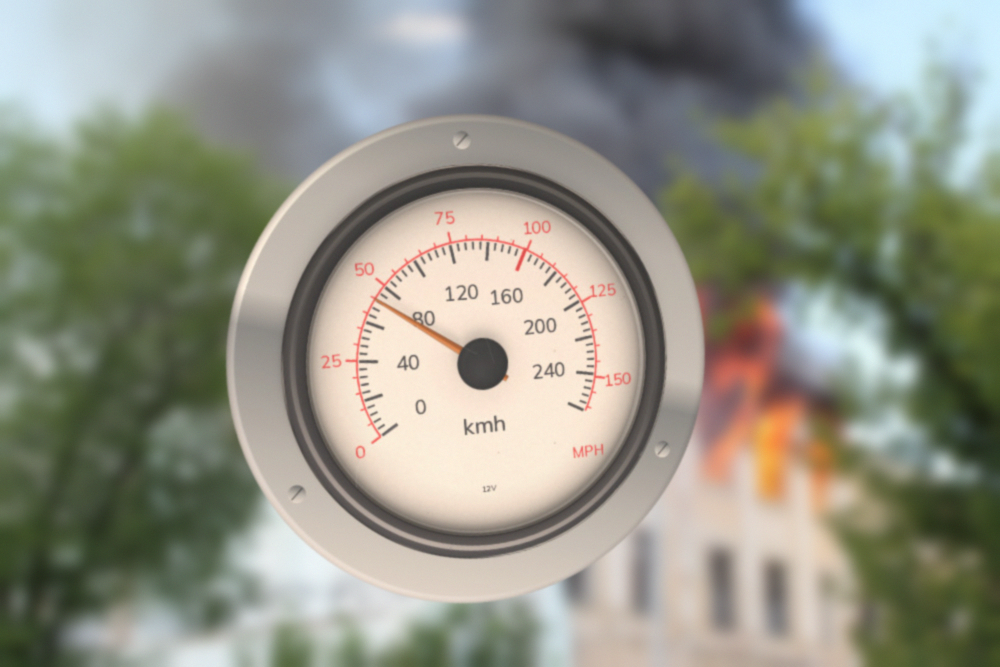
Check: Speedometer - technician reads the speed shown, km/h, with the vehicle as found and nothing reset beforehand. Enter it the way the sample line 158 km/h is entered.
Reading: 72 km/h
